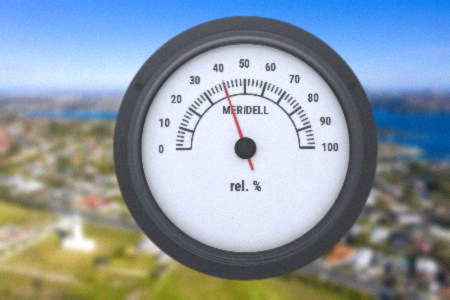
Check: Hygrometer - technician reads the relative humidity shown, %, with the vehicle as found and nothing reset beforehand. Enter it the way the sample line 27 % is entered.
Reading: 40 %
